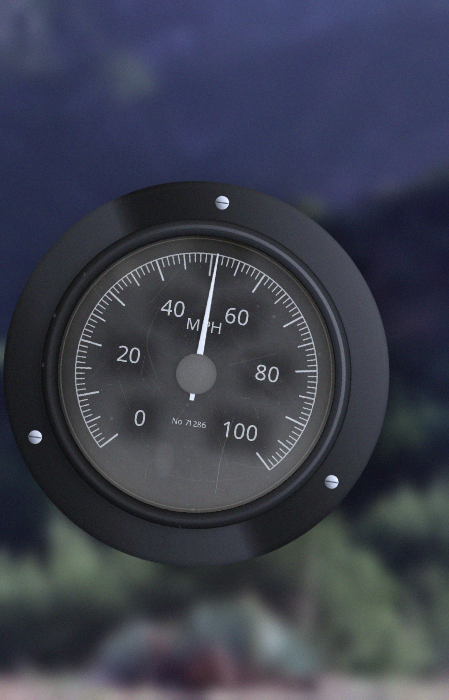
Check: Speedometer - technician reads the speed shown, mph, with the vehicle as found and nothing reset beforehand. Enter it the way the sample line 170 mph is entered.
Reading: 51 mph
